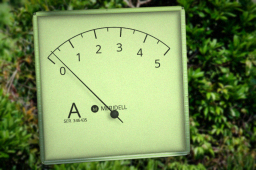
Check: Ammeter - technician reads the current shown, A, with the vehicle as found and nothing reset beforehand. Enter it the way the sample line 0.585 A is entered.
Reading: 0.25 A
